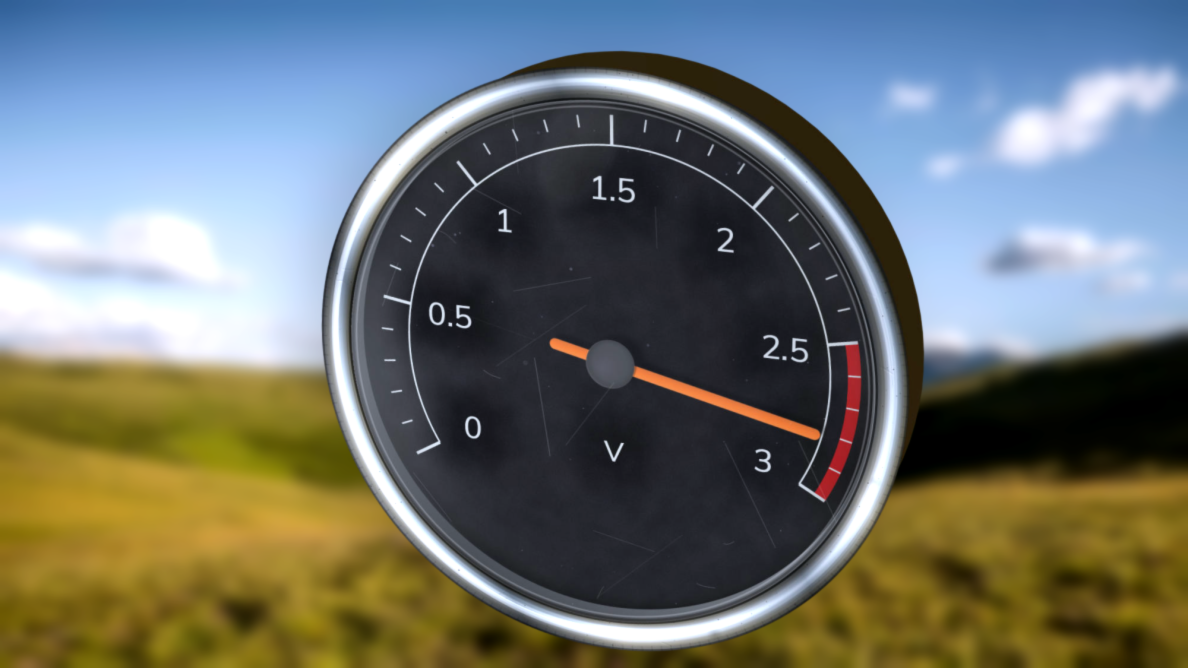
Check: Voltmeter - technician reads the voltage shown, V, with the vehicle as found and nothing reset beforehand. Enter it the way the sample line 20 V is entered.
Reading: 2.8 V
